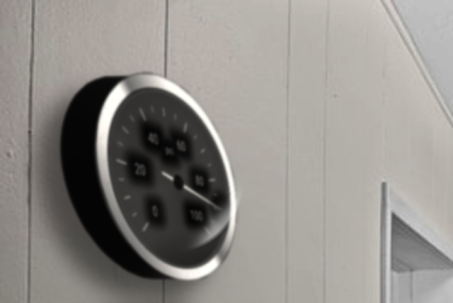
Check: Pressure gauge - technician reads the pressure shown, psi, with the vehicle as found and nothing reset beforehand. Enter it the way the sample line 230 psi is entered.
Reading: 90 psi
